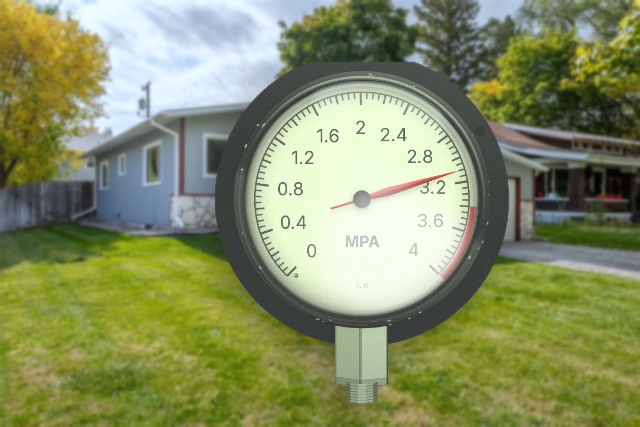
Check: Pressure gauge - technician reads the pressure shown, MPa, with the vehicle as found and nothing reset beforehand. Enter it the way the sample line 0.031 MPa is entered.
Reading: 3.1 MPa
